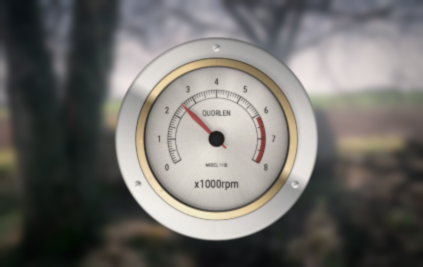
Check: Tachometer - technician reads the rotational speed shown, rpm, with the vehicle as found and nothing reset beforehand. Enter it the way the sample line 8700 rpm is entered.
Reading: 2500 rpm
